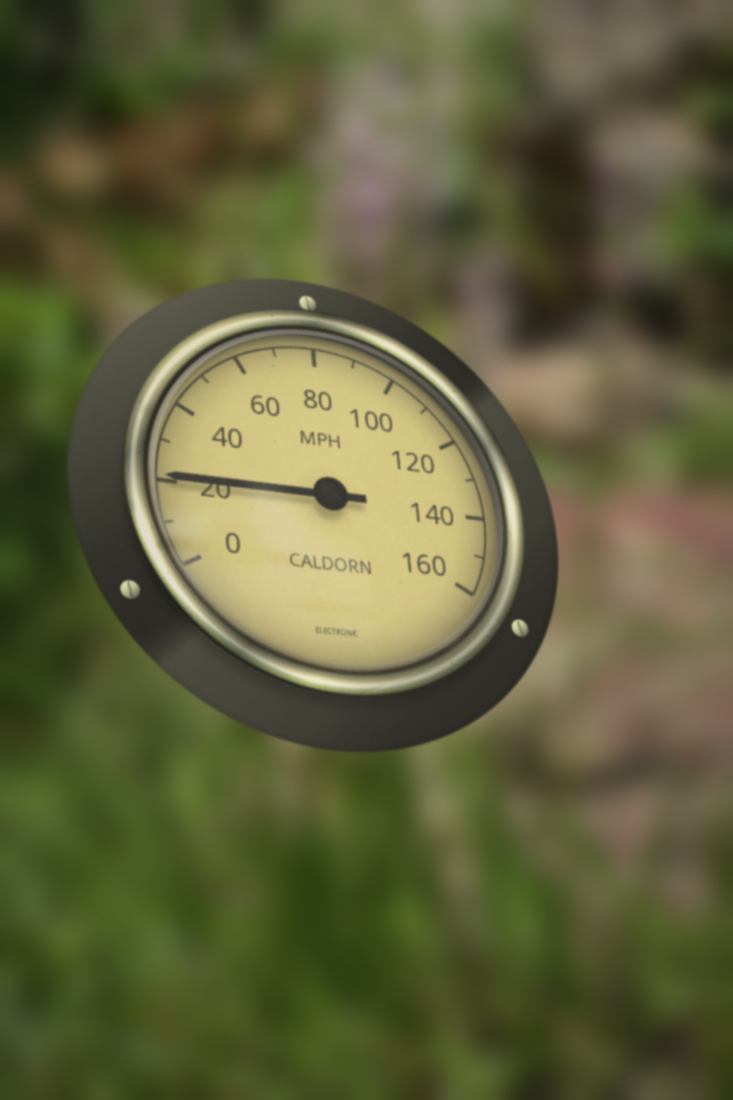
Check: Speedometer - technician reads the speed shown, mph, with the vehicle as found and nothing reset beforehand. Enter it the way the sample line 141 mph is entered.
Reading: 20 mph
